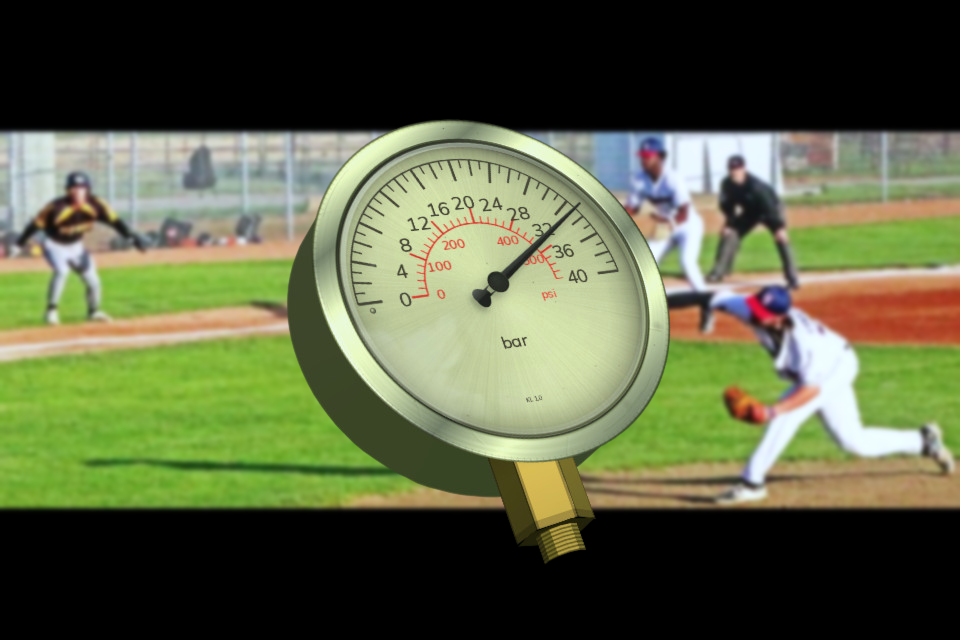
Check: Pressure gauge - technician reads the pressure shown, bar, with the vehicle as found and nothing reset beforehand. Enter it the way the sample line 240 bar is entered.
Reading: 33 bar
